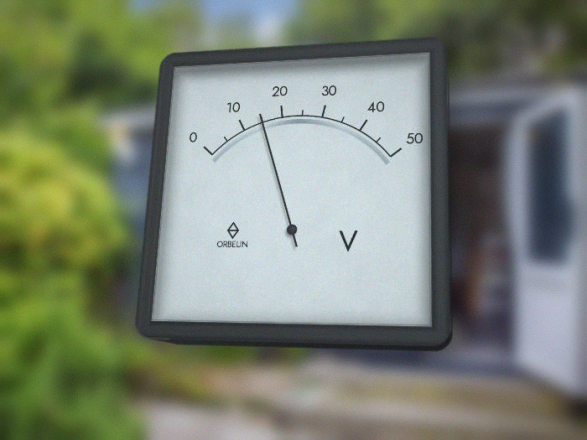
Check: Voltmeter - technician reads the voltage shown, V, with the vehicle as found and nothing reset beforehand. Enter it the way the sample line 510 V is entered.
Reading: 15 V
